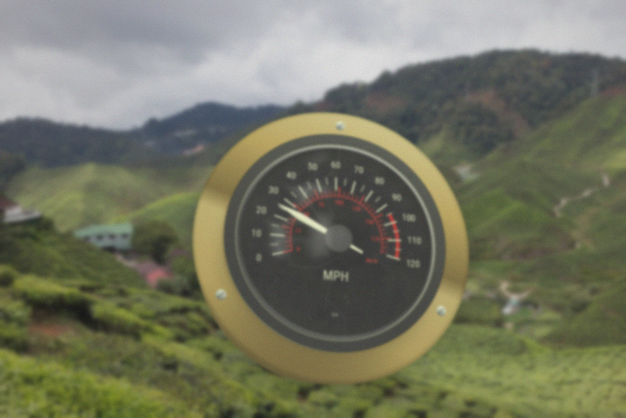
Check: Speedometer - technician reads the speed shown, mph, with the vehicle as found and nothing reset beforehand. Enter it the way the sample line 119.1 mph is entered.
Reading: 25 mph
